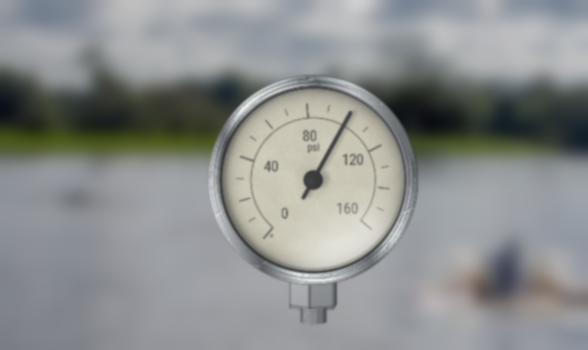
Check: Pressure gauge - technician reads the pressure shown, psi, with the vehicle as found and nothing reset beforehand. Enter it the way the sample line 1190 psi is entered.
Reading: 100 psi
